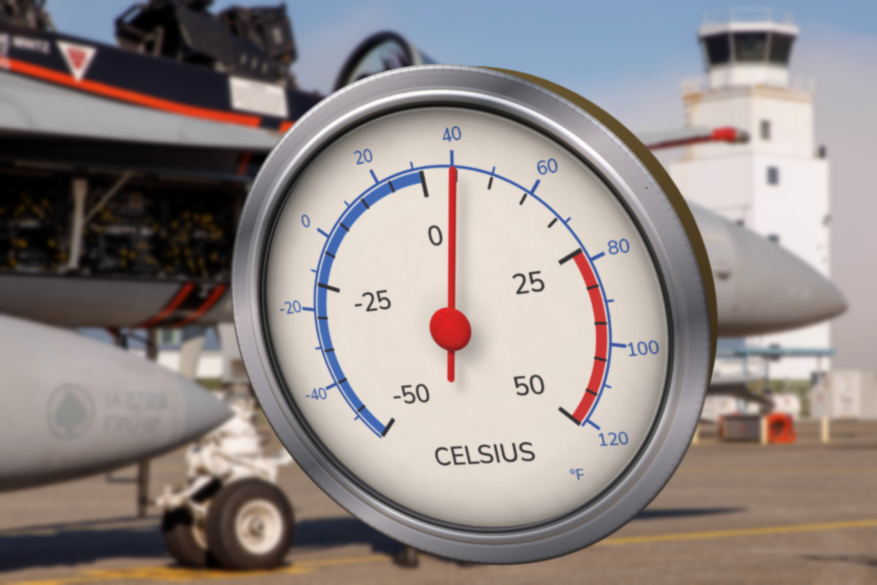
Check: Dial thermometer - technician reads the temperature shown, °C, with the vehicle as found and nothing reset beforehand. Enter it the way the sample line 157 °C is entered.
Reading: 5 °C
